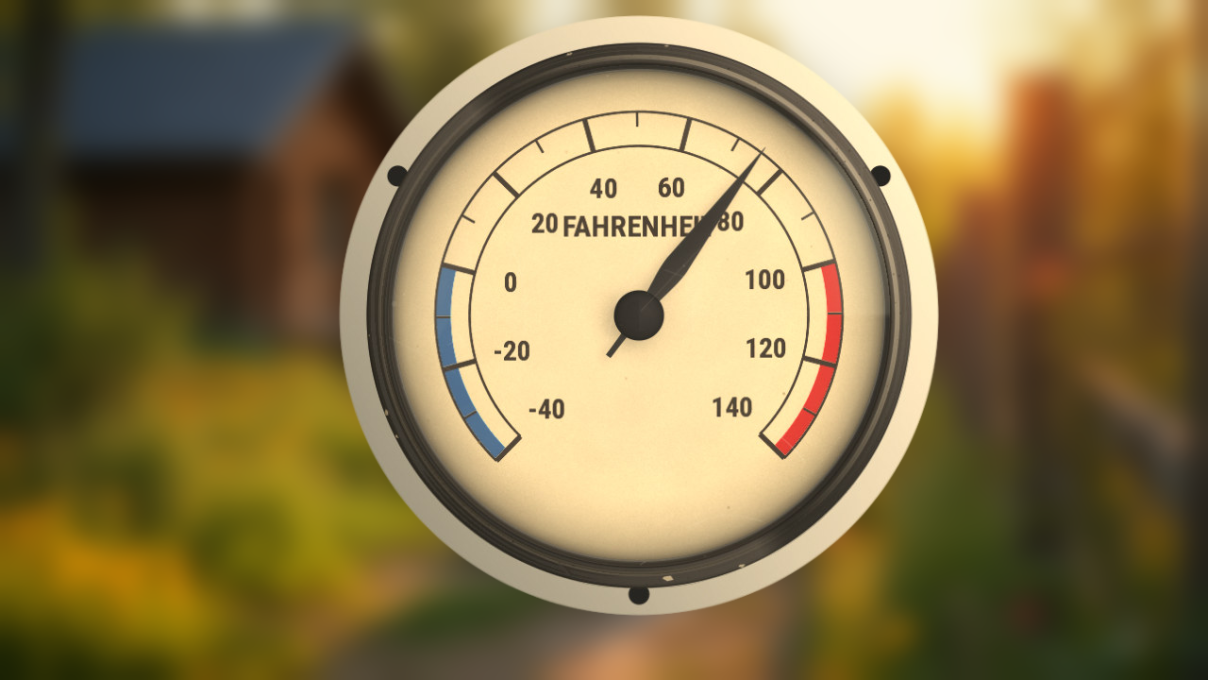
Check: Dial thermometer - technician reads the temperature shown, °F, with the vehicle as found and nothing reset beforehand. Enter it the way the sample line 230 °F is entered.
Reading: 75 °F
